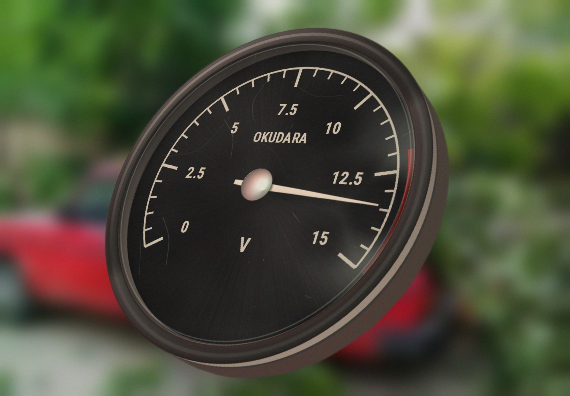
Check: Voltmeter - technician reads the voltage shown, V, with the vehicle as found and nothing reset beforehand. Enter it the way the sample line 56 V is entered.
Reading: 13.5 V
